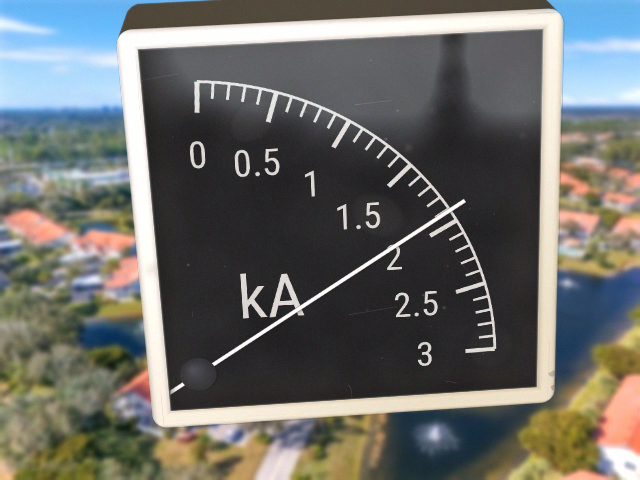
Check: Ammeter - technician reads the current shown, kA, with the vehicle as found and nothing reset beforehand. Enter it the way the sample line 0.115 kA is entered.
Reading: 1.9 kA
